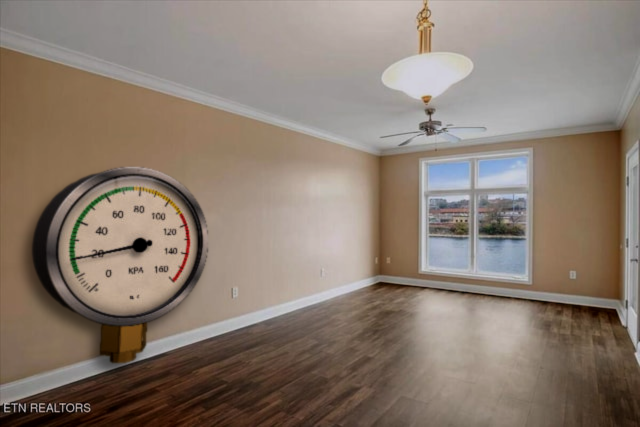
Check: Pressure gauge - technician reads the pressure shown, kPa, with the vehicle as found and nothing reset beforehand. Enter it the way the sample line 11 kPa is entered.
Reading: 20 kPa
